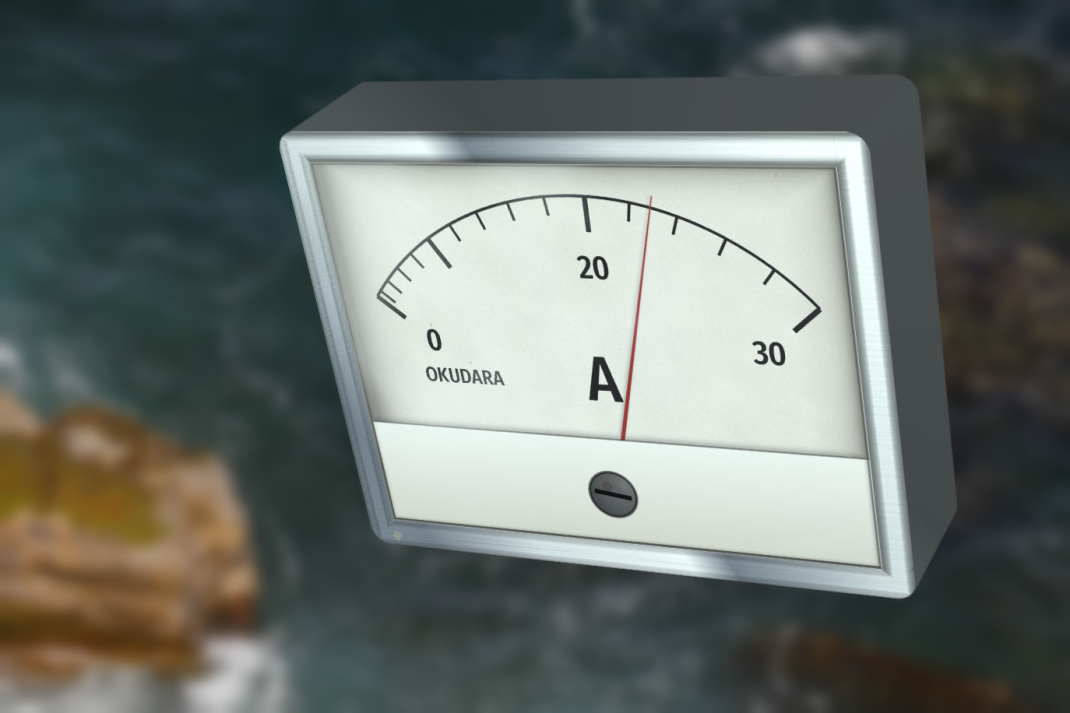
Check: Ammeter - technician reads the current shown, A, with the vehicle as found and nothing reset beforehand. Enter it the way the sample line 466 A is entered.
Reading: 23 A
